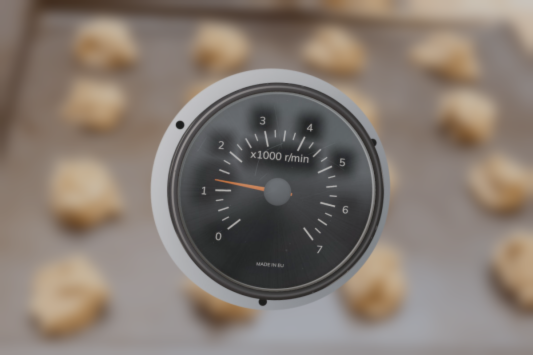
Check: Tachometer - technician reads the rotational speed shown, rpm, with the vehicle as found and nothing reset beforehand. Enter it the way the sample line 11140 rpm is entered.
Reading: 1250 rpm
